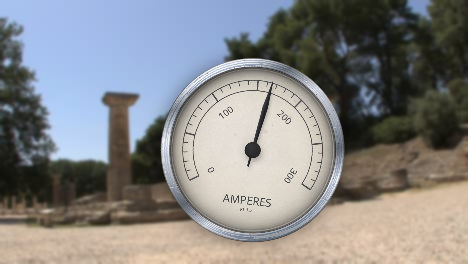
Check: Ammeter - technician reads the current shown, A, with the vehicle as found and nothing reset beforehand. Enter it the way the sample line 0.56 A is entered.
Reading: 165 A
